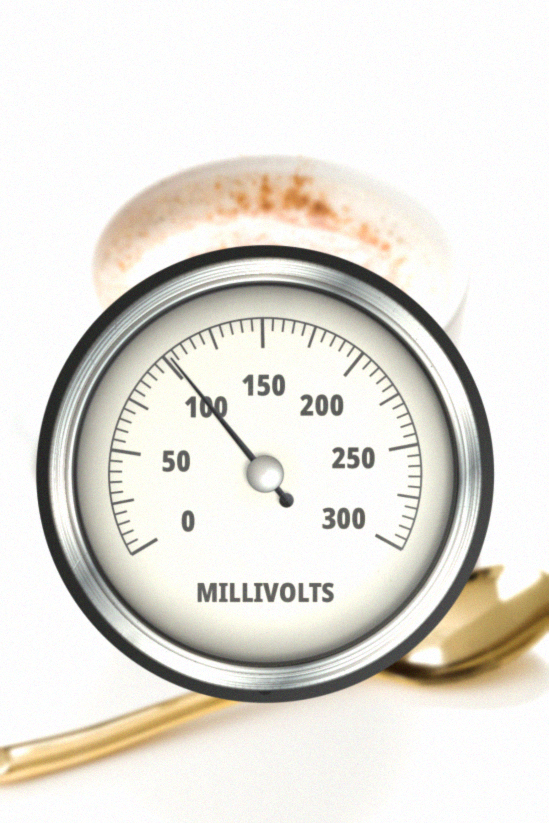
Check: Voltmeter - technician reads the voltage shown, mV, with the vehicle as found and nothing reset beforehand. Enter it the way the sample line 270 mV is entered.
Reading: 102.5 mV
